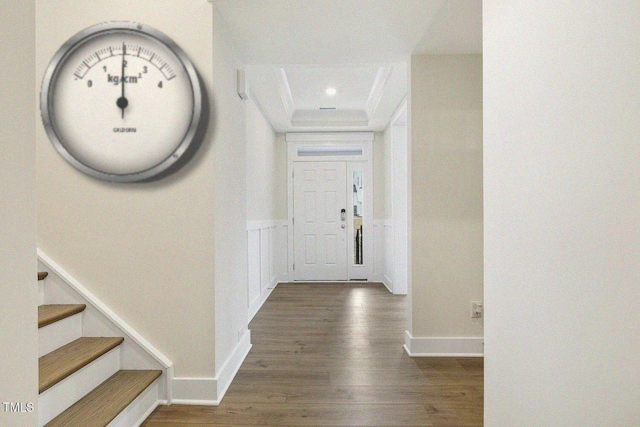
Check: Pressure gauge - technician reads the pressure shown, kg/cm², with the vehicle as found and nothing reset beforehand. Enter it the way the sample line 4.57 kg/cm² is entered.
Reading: 2 kg/cm²
